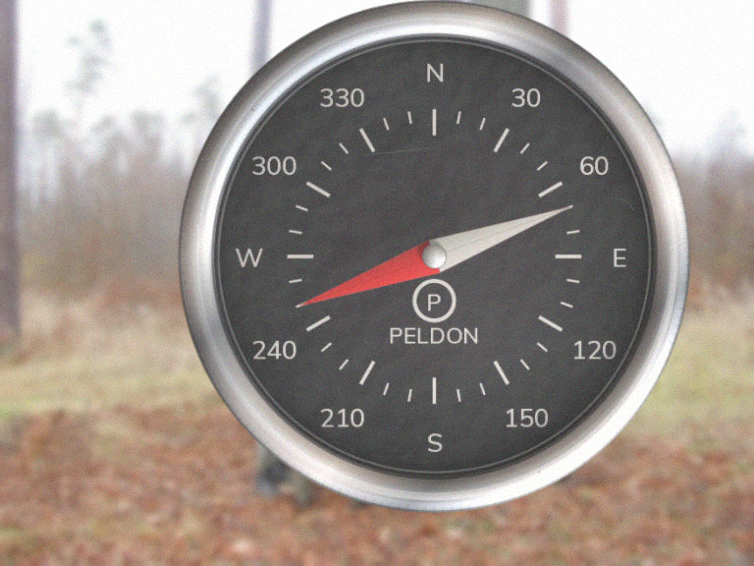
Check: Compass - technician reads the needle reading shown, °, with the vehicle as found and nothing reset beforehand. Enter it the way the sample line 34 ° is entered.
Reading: 250 °
